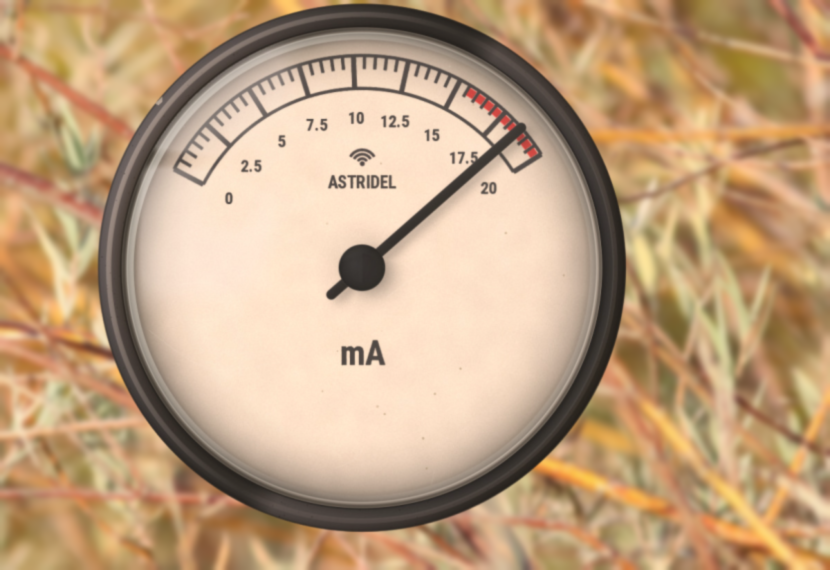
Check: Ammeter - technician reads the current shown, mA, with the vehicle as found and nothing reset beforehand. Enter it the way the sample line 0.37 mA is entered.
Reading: 18.5 mA
